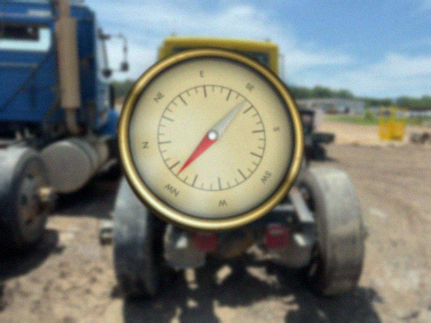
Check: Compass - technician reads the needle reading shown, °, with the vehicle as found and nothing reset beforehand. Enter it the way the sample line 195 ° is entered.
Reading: 320 °
